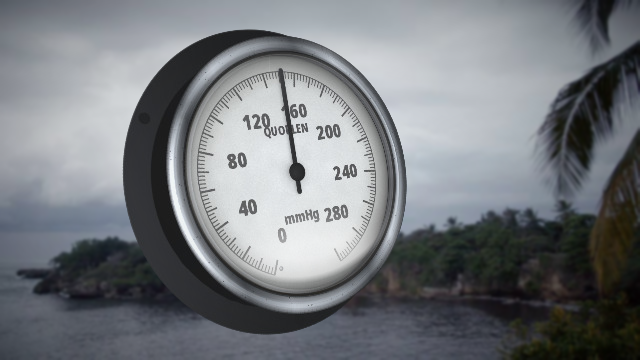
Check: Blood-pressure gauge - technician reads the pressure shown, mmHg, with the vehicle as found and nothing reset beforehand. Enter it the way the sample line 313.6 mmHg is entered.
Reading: 150 mmHg
